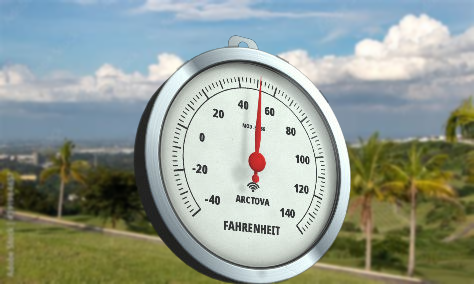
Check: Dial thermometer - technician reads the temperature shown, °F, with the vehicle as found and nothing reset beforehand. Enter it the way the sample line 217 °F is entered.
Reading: 50 °F
